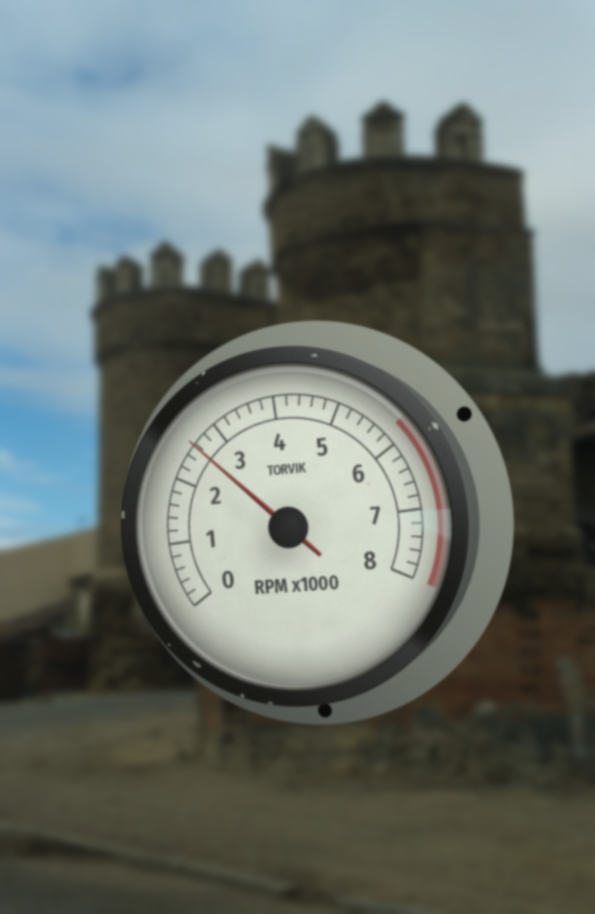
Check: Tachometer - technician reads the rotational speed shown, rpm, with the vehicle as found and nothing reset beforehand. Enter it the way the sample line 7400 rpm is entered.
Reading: 2600 rpm
